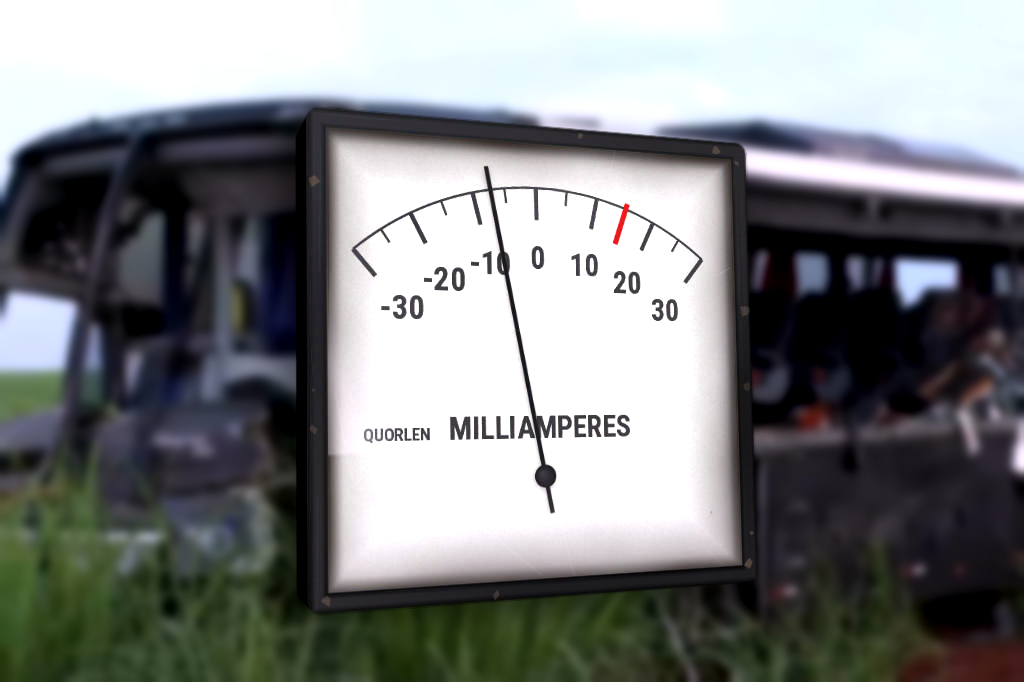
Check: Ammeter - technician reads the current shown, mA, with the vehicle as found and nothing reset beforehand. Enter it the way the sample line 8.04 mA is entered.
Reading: -7.5 mA
